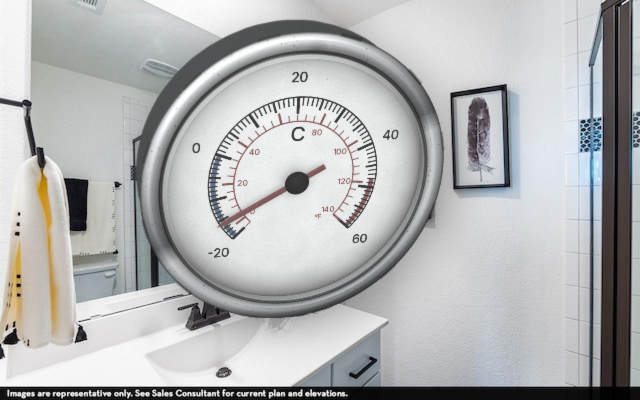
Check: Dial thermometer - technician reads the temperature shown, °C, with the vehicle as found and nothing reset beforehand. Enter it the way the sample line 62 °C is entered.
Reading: -15 °C
